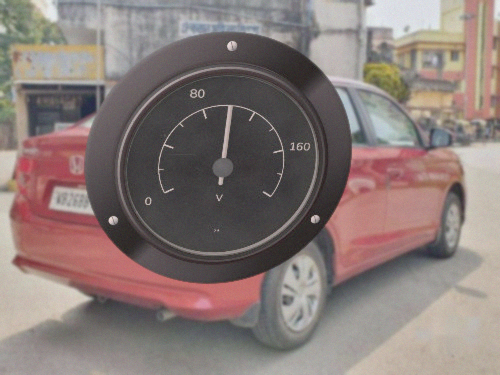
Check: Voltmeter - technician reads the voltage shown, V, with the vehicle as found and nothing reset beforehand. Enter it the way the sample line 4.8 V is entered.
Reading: 100 V
